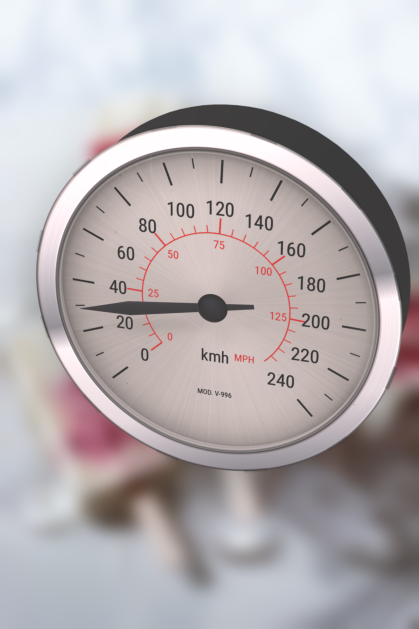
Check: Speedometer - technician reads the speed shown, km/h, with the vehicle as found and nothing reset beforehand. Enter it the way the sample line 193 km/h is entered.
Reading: 30 km/h
